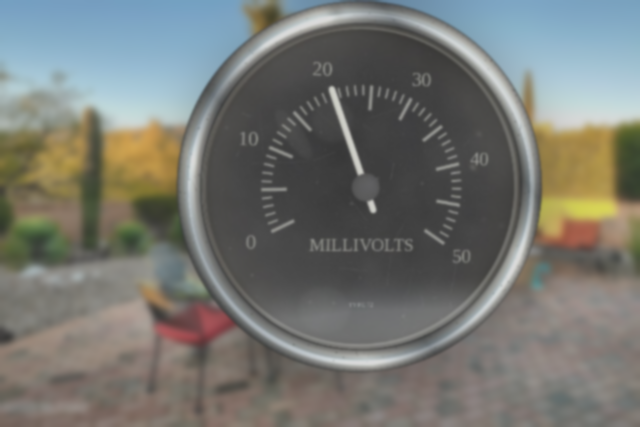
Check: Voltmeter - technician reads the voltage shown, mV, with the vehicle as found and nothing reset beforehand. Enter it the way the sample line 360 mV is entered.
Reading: 20 mV
